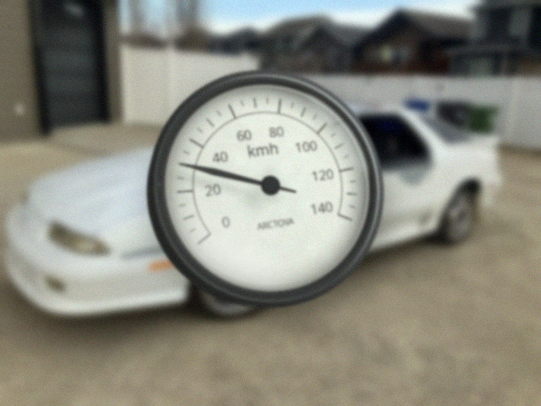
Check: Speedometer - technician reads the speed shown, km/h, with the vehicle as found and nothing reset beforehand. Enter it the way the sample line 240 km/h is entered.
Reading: 30 km/h
